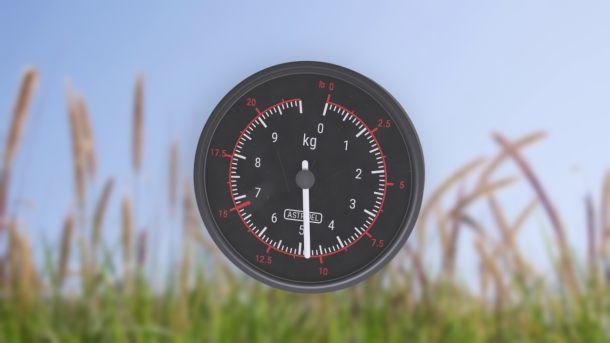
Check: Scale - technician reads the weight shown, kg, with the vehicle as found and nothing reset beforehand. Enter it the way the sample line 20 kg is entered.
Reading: 4.8 kg
